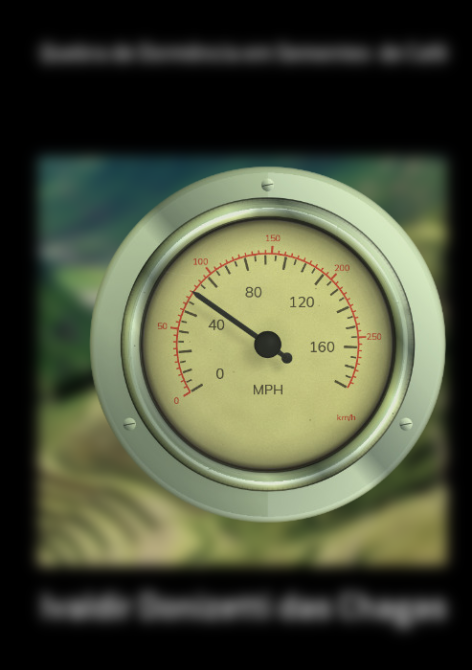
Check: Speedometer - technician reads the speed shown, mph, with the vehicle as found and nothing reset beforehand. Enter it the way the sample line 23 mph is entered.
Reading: 50 mph
